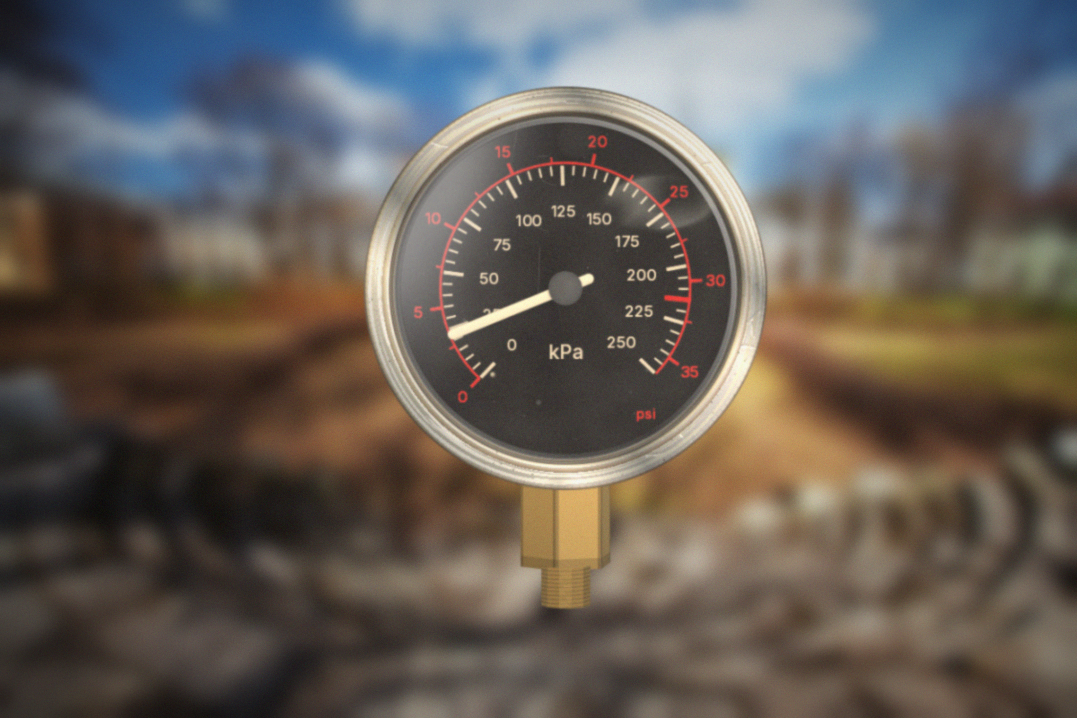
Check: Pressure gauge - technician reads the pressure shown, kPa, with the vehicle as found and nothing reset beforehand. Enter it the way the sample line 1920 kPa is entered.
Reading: 22.5 kPa
